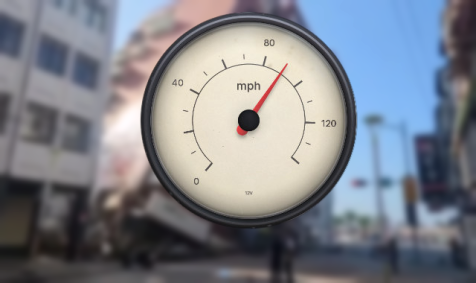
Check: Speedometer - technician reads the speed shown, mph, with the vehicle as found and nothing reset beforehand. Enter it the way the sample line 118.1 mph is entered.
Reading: 90 mph
